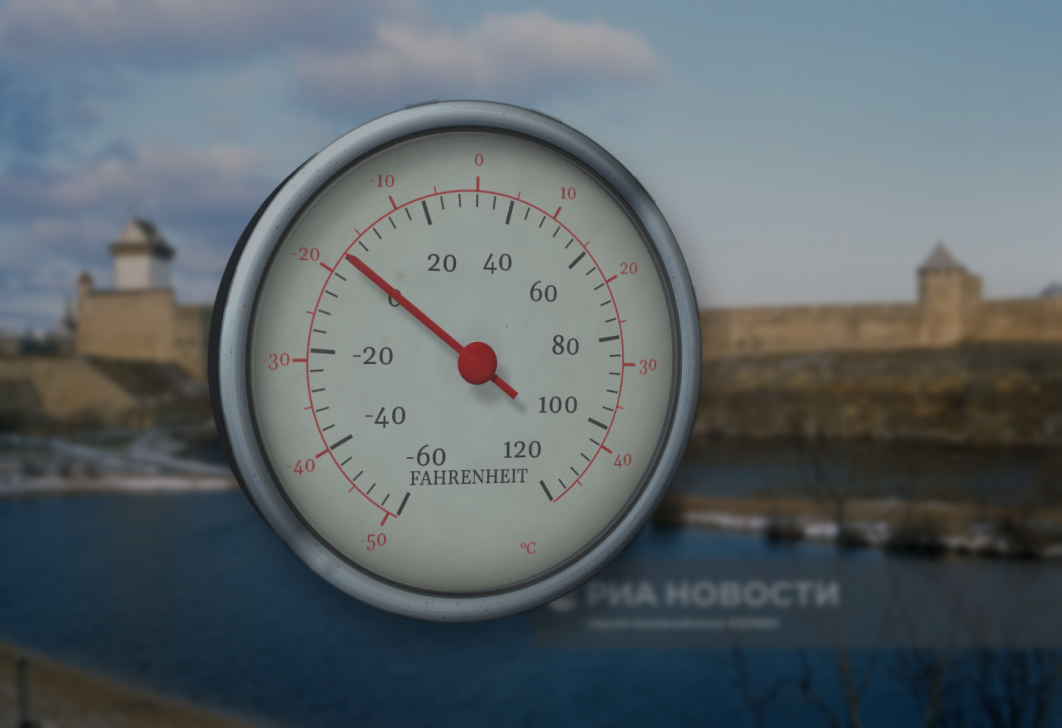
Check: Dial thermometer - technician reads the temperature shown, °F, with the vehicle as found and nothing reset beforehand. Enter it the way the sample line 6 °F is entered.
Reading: 0 °F
